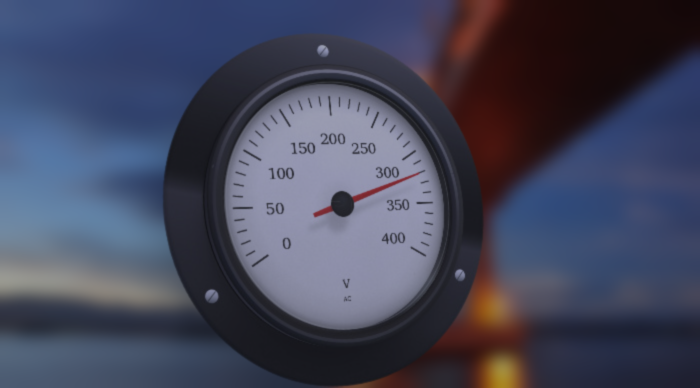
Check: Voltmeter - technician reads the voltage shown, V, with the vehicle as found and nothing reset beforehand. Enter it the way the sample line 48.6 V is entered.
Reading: 320 V
